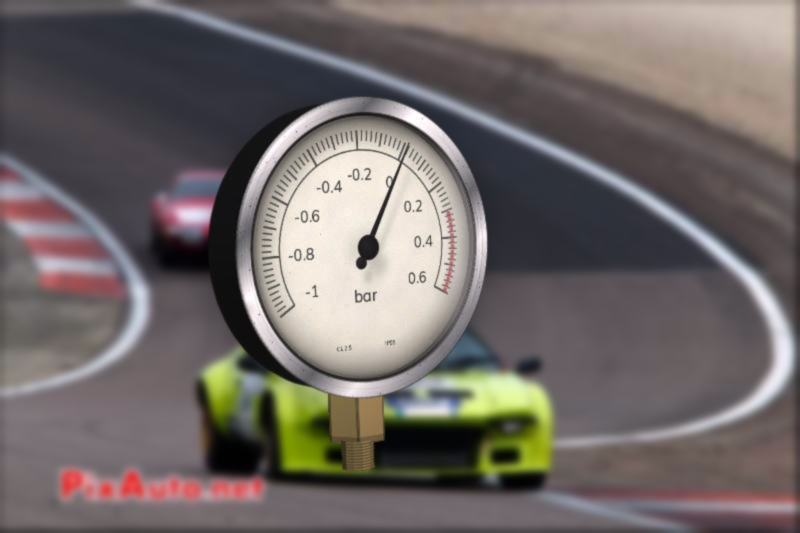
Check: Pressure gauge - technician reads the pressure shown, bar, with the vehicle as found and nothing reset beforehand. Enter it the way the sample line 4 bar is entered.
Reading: 0 bar
